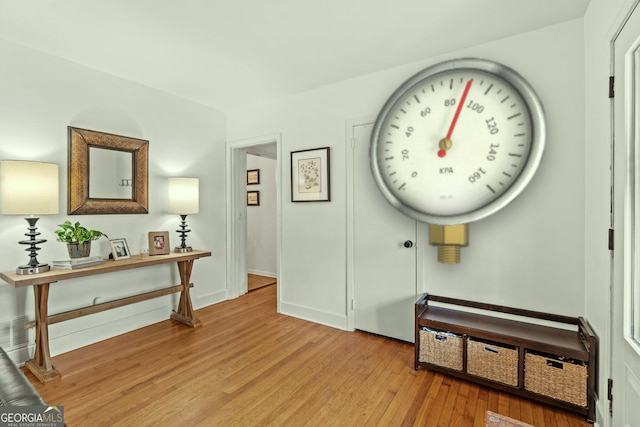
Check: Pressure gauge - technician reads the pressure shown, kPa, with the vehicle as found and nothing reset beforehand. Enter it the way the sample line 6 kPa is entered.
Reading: 90 kPa
